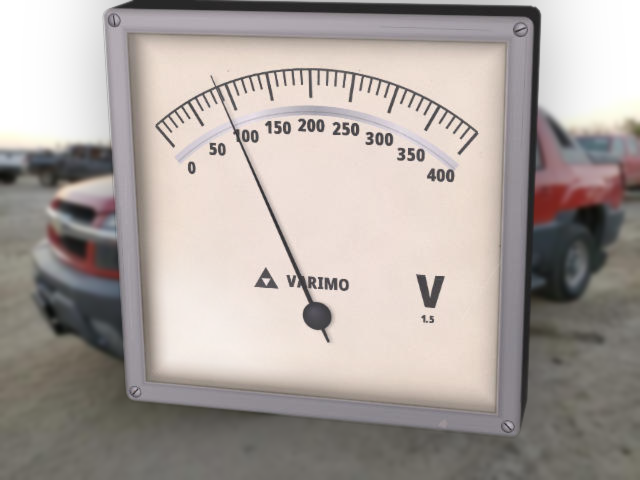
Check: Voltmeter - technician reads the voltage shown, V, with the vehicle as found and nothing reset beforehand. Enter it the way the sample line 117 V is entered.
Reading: 90 V
